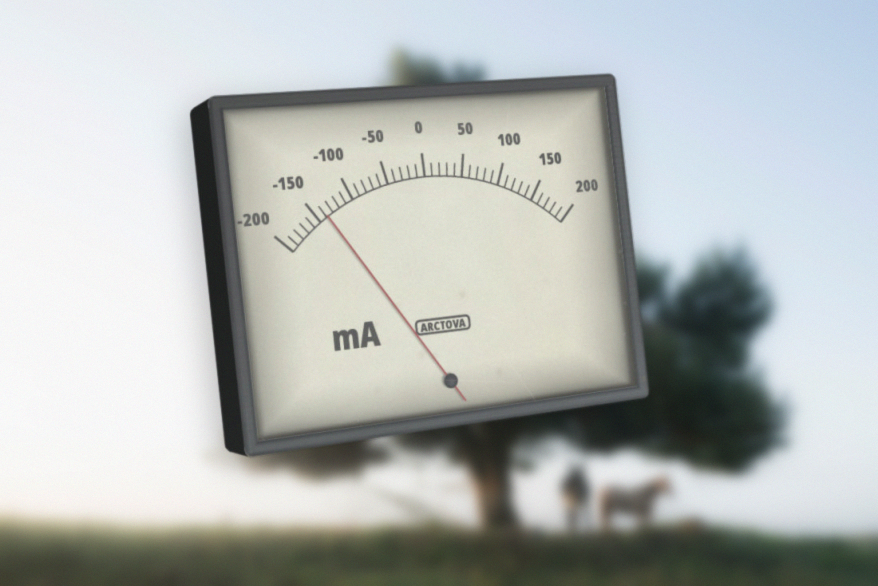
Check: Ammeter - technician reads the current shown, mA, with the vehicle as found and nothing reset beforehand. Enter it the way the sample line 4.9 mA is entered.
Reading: -140 mA
